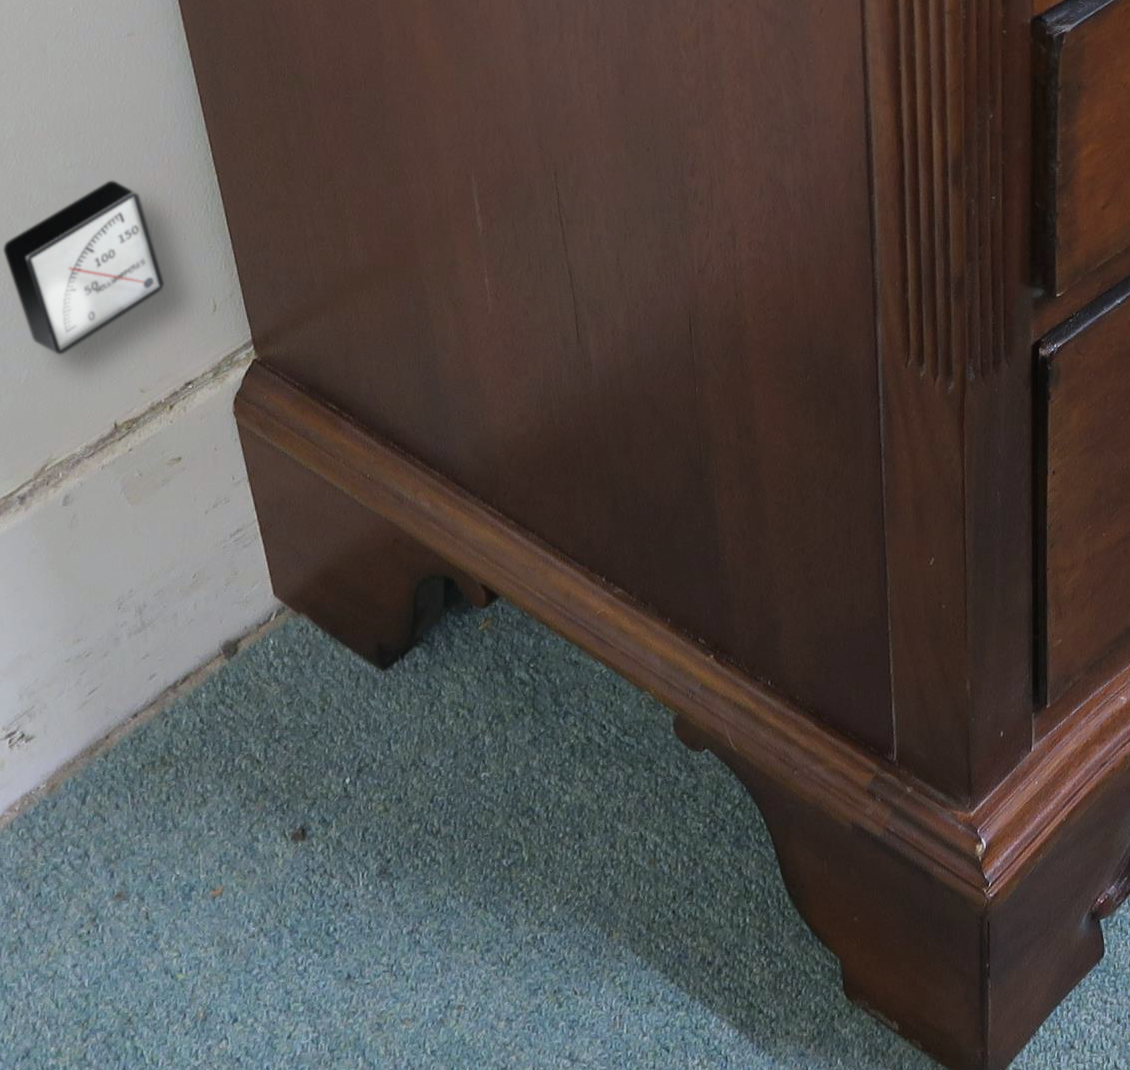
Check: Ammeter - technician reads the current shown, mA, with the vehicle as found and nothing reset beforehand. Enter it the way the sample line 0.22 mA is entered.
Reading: 75 mA
